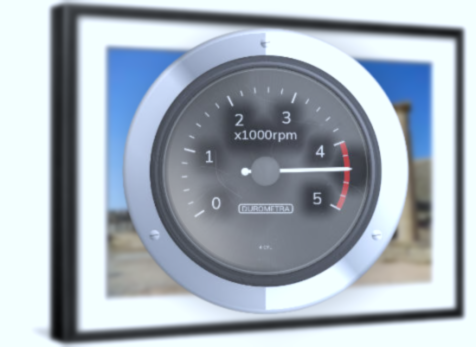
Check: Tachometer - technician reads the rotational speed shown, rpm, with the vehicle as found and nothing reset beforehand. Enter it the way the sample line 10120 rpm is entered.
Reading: 4400 rpm
